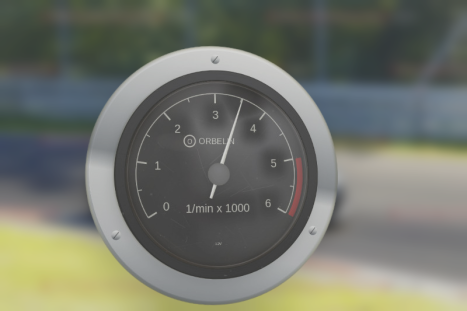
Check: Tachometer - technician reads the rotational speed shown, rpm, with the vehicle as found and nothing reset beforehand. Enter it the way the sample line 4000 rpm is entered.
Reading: 3500 rpm
